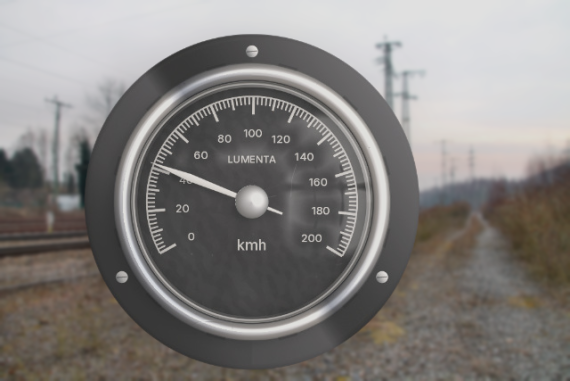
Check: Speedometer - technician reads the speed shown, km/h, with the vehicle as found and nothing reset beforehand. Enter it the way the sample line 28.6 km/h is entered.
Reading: 42 km/h
